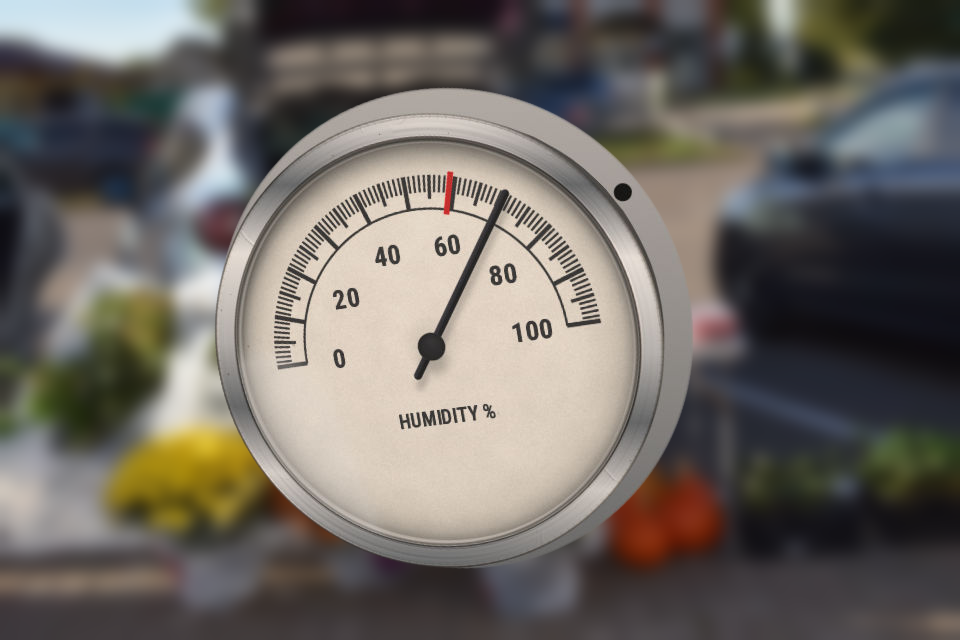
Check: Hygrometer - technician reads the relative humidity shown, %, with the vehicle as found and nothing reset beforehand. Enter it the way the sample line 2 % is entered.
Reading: 70 %
